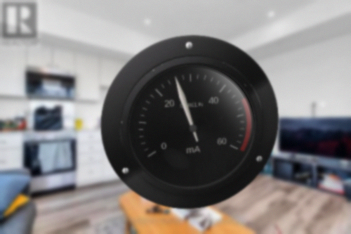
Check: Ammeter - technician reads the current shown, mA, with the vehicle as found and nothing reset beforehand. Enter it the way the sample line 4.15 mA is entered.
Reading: 26 mA
